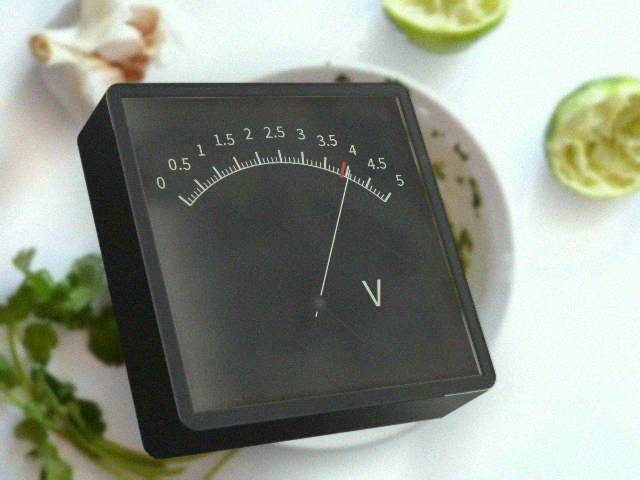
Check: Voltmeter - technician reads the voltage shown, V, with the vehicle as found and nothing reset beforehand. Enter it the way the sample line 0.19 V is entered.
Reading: 4 V
